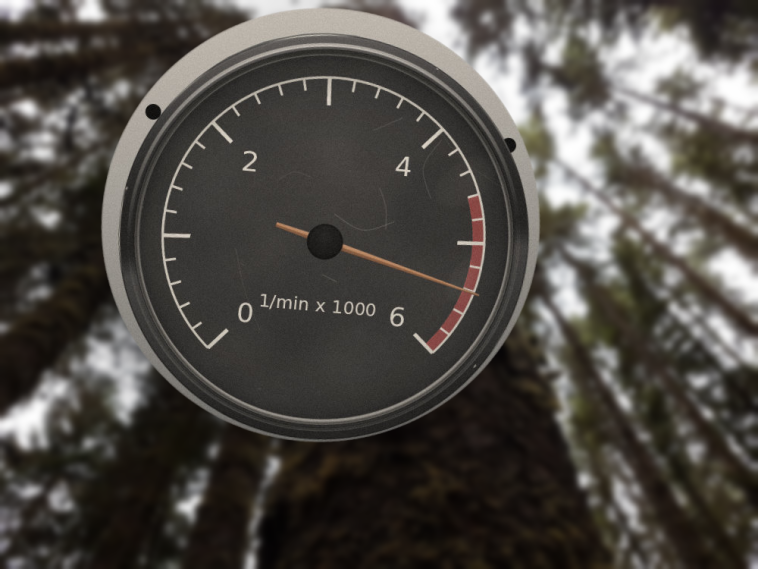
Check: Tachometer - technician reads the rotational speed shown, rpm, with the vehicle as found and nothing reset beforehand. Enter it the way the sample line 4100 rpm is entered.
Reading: 5400 rpm
